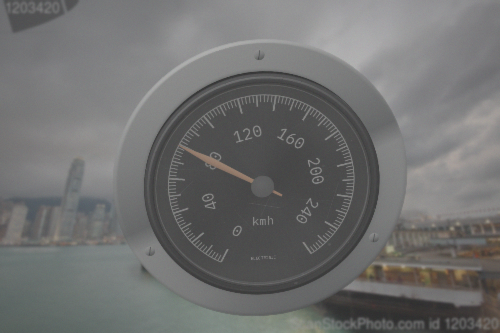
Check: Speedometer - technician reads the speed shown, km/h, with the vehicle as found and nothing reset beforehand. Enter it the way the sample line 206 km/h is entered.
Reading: 80 km/h
